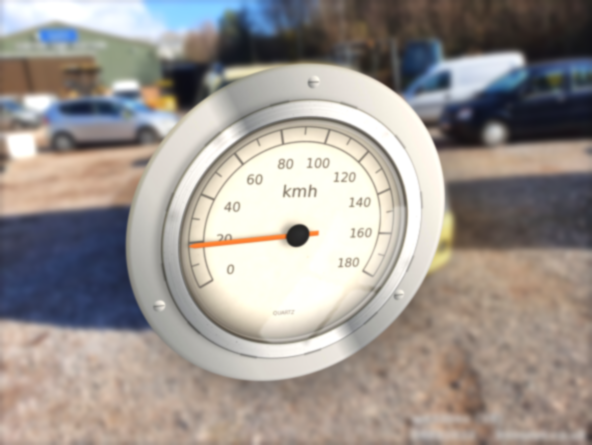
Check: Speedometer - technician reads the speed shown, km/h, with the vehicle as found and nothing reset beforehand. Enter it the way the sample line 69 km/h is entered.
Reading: 20 km/h
